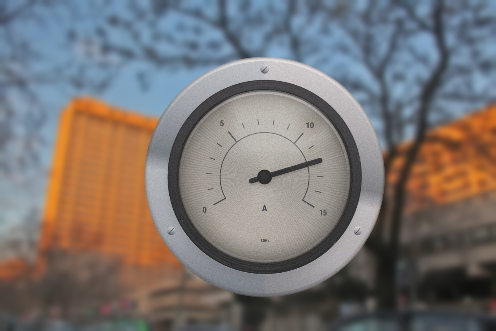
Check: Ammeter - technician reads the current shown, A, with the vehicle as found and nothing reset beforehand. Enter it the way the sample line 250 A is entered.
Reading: 12 A
